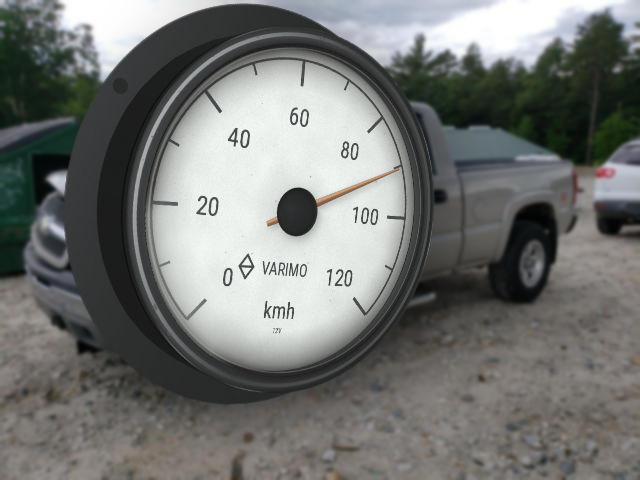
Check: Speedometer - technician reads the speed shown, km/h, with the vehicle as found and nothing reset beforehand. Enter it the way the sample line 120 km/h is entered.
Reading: 90 km/h
